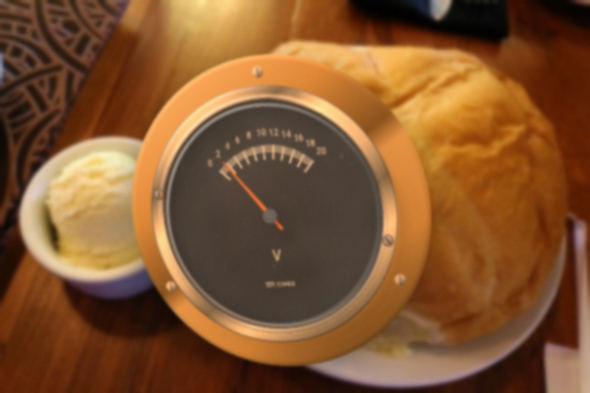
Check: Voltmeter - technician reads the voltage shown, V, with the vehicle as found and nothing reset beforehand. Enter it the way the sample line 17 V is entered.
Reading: 2 V
